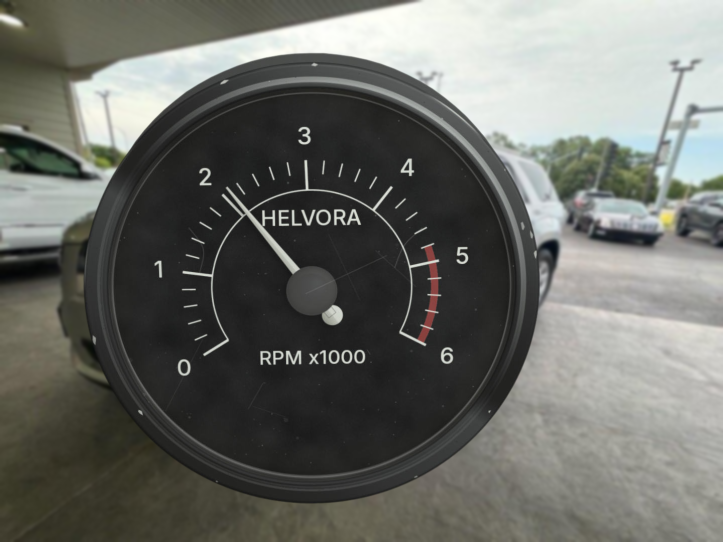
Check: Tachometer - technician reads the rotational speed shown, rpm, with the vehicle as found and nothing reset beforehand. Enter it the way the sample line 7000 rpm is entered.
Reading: 2100 rpm
